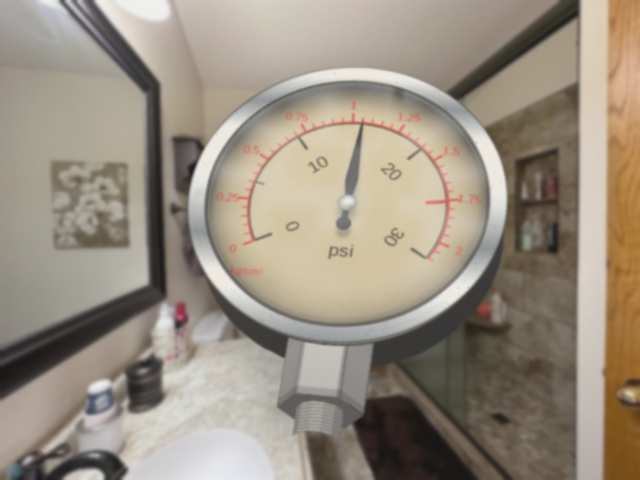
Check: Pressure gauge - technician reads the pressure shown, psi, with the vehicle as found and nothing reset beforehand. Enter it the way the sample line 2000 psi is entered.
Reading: 15 psi
